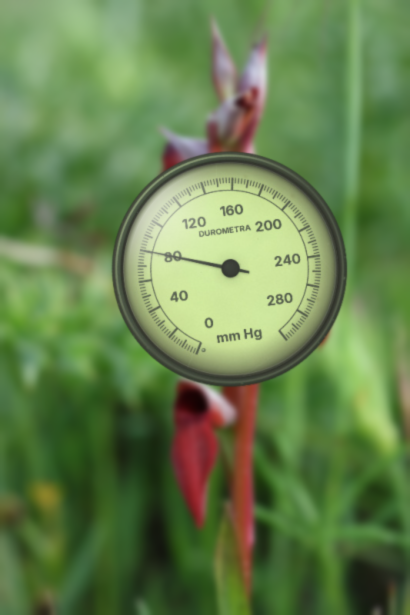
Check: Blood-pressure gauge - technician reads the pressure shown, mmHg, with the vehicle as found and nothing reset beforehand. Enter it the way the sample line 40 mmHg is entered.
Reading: 80 mmHg
